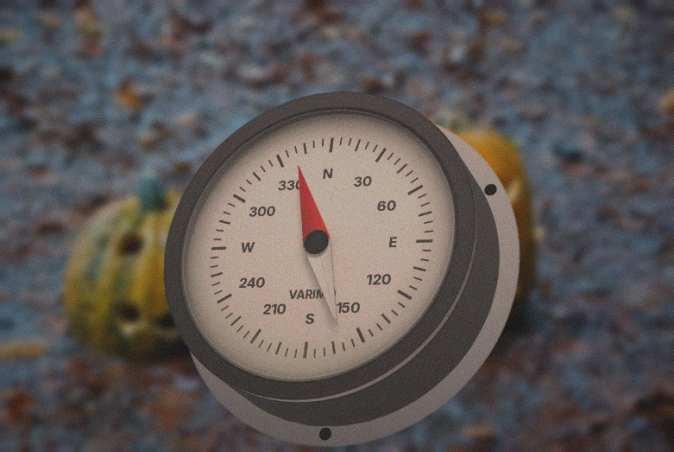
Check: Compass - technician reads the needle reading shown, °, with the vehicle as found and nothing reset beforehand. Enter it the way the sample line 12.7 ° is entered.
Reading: 340 °
